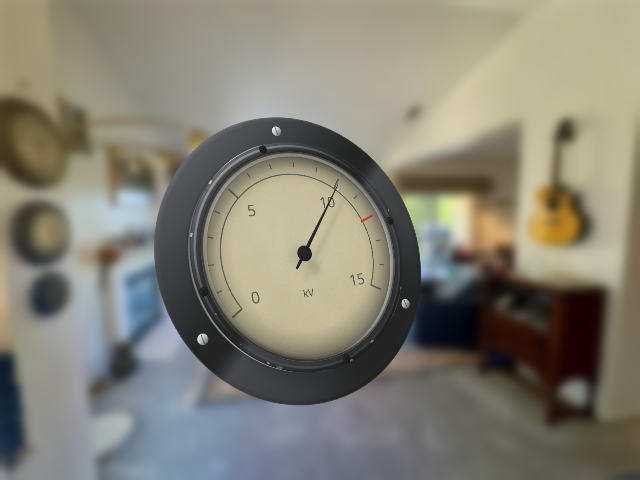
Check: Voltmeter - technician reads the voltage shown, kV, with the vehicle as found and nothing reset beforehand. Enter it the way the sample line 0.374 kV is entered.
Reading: 10 kV
